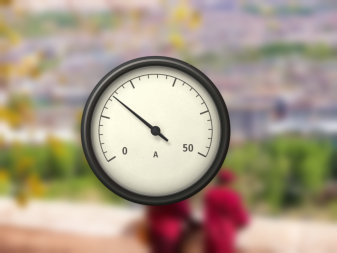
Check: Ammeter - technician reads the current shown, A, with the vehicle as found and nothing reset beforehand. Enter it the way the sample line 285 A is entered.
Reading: 15 A
